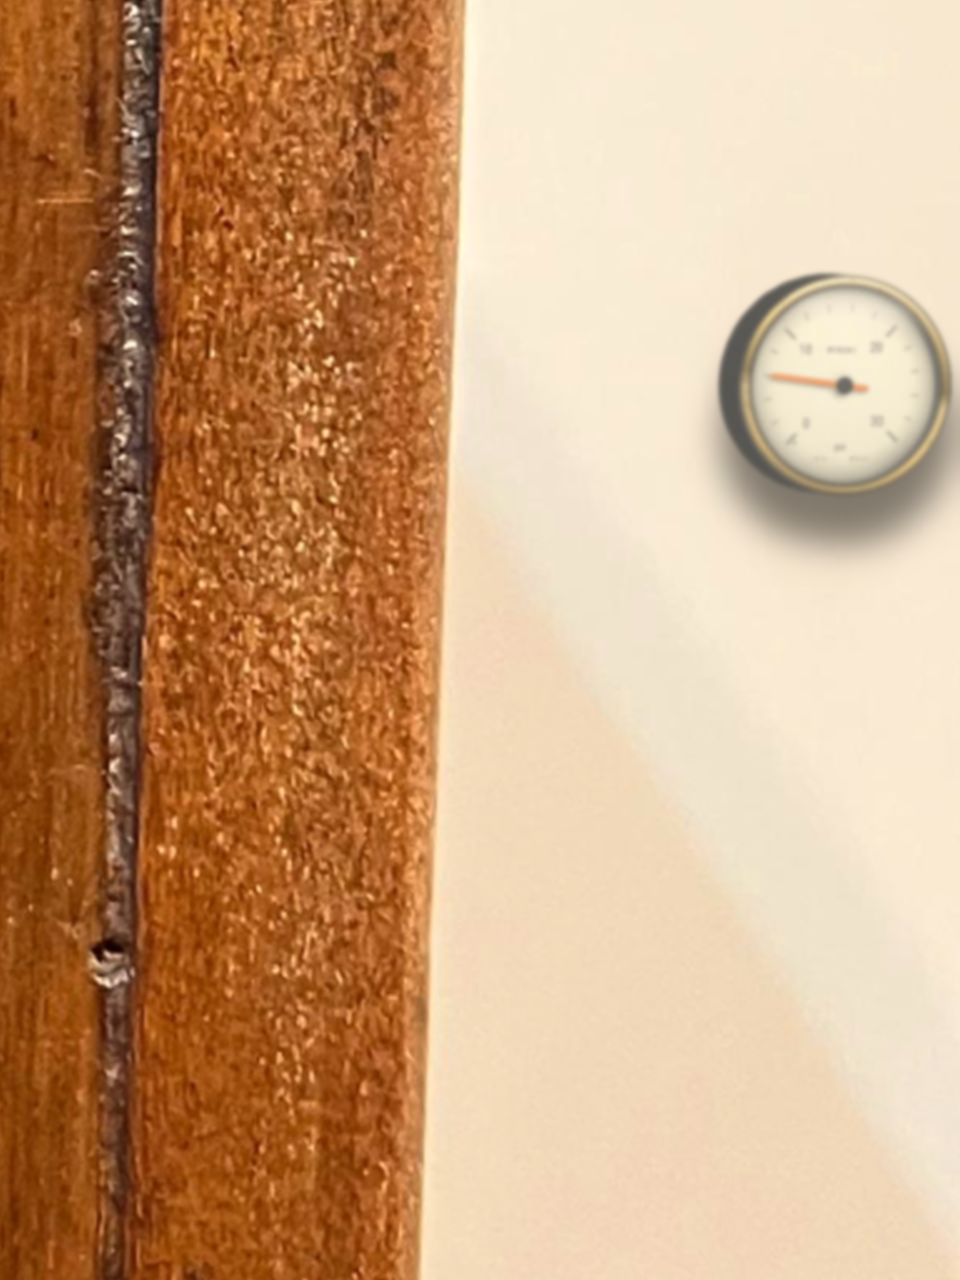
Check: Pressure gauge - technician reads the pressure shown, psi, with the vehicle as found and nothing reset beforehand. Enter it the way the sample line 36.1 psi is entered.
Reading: 6 psi
